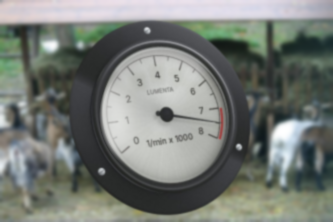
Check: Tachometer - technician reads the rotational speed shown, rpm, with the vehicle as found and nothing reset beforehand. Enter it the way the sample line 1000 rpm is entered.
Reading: 7500 rpm
